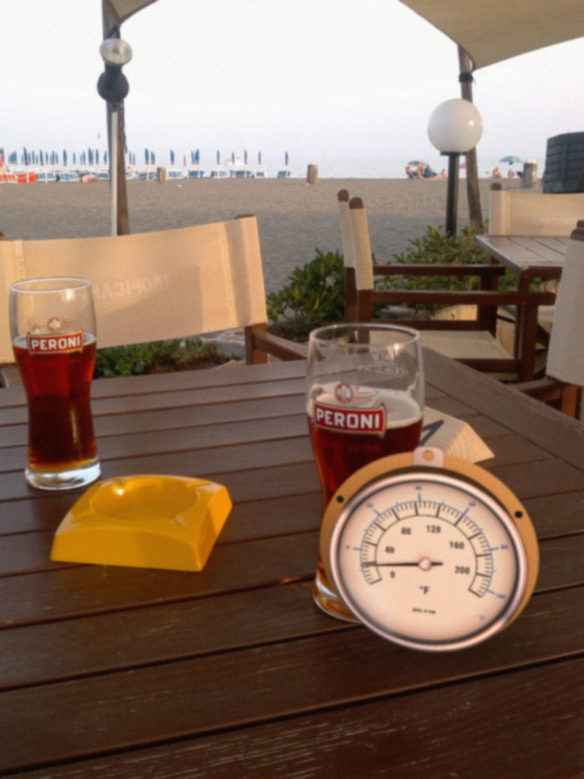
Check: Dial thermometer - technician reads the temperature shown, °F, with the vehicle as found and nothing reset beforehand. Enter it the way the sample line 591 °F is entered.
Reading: 20 °F
